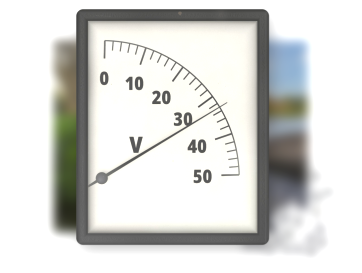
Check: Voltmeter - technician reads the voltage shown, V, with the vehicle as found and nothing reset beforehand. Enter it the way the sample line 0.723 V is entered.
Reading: 33 V
